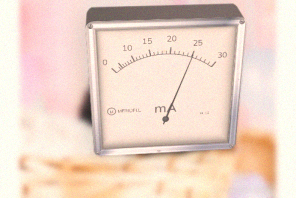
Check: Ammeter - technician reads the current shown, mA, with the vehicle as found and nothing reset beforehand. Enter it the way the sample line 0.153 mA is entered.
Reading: 25 mA
